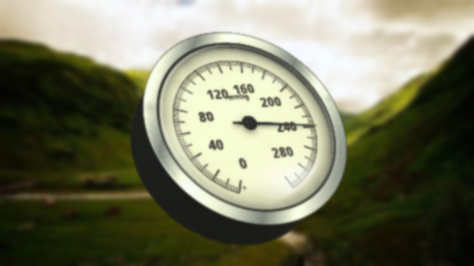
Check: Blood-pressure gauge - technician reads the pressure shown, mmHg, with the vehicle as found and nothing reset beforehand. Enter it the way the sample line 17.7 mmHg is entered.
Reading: 240 mmHg
